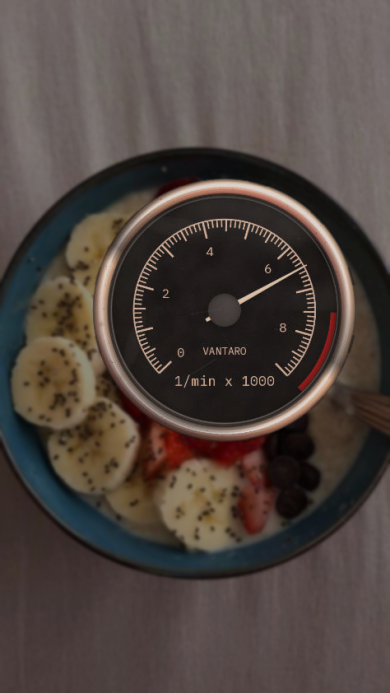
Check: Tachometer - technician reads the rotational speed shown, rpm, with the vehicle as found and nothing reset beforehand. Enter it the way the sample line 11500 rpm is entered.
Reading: 6500 rpm
